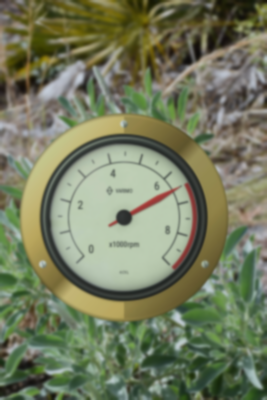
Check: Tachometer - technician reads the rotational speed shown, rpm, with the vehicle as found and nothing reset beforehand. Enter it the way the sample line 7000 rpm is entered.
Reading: 6500 rpm
